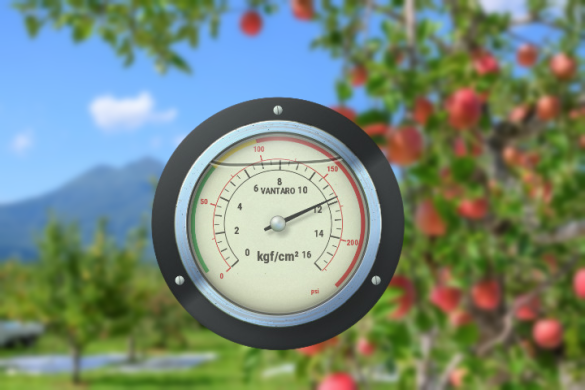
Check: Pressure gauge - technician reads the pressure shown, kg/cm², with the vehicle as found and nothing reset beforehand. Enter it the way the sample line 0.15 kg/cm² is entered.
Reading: 11.75 kg/cm²
